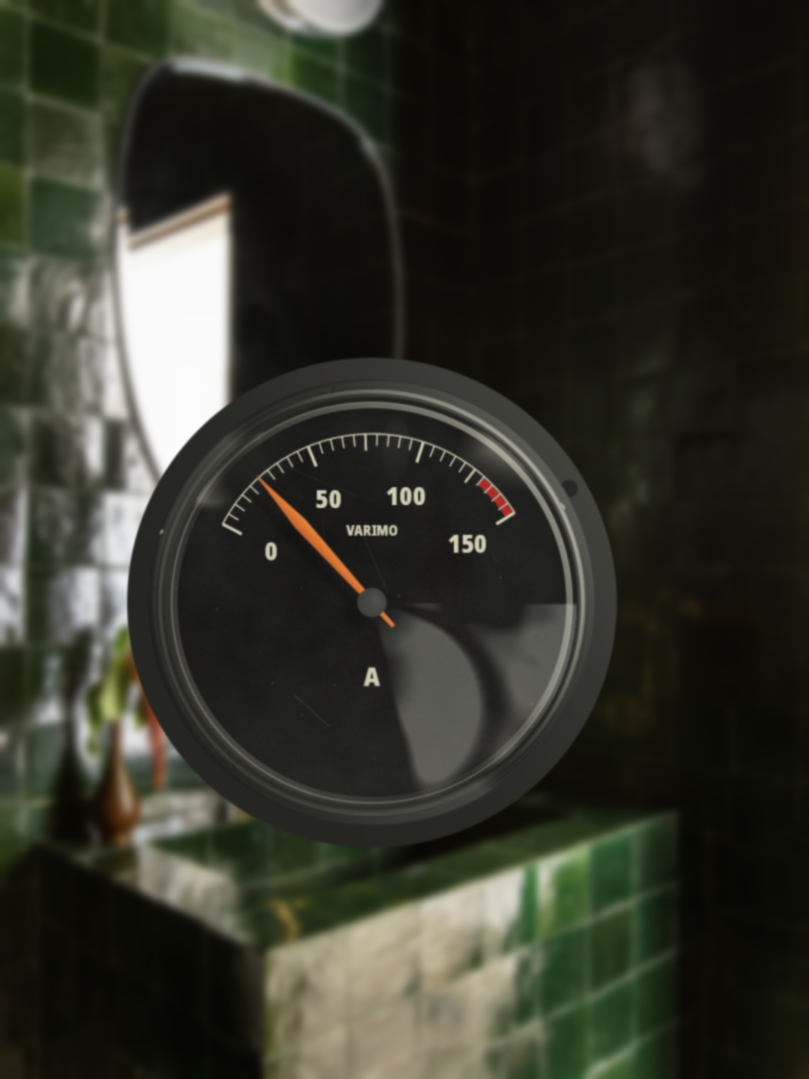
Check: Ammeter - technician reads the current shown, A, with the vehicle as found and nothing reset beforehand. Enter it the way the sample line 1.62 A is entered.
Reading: 25 A
